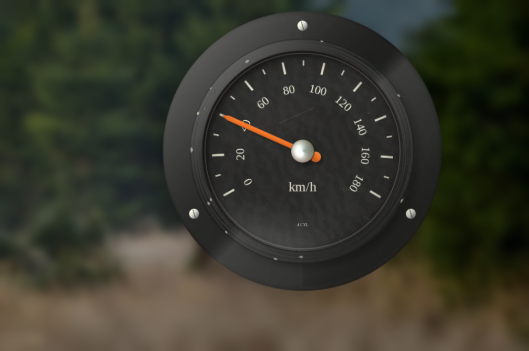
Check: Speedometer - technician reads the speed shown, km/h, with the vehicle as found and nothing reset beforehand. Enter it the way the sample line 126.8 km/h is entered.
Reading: 40 km/h
